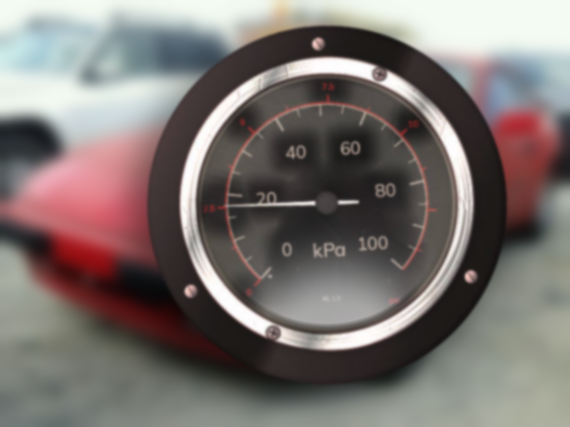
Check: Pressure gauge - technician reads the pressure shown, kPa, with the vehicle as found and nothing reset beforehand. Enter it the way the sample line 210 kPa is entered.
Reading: 17.5 kPa
